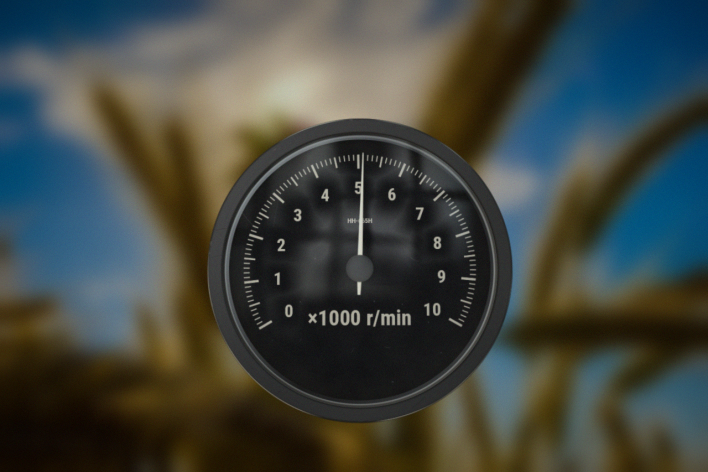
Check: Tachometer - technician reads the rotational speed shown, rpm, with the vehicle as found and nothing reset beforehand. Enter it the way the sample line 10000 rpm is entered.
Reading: 5100 rpm
